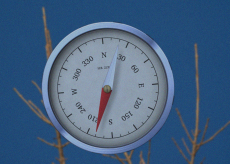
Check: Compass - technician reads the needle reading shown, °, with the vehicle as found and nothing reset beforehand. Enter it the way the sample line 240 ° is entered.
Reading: 200 °
